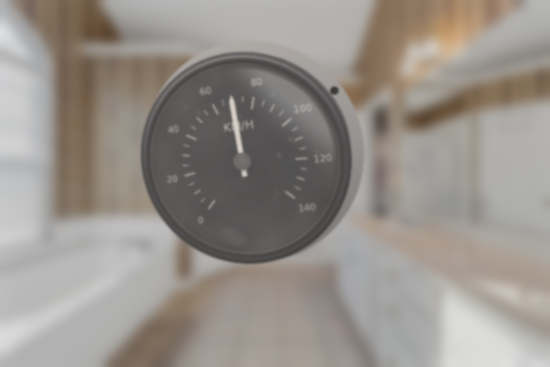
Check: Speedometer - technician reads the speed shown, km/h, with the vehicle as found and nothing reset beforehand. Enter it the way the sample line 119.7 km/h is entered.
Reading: 70 km/h
